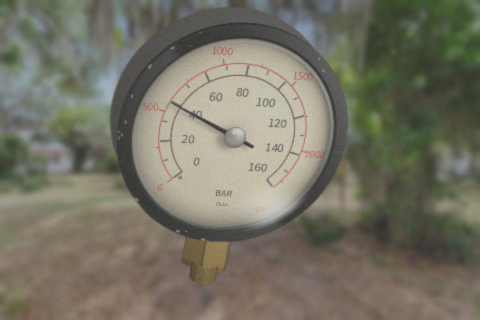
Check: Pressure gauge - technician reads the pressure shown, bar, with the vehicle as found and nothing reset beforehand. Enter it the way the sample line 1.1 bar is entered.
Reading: 40 bar
